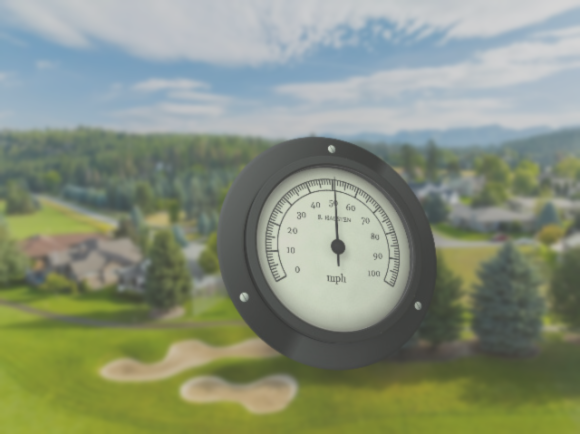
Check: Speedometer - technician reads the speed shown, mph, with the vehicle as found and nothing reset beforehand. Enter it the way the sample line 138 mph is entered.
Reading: 50 mph
